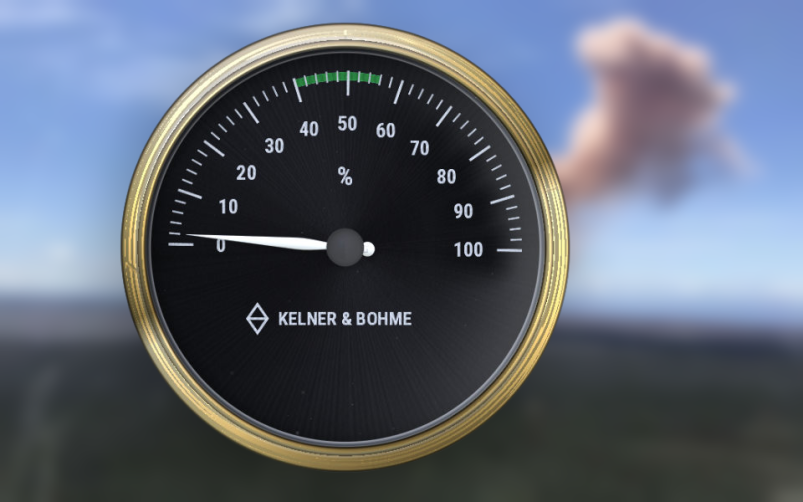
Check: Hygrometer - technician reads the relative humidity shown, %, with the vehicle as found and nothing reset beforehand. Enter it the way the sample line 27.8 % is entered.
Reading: 2 %
